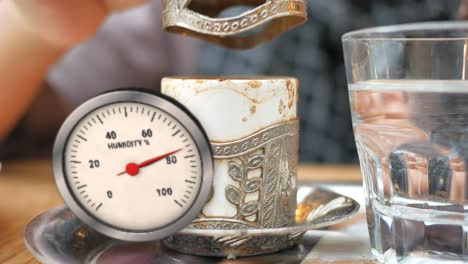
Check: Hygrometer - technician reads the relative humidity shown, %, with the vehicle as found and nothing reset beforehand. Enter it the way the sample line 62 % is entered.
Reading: 76 %
